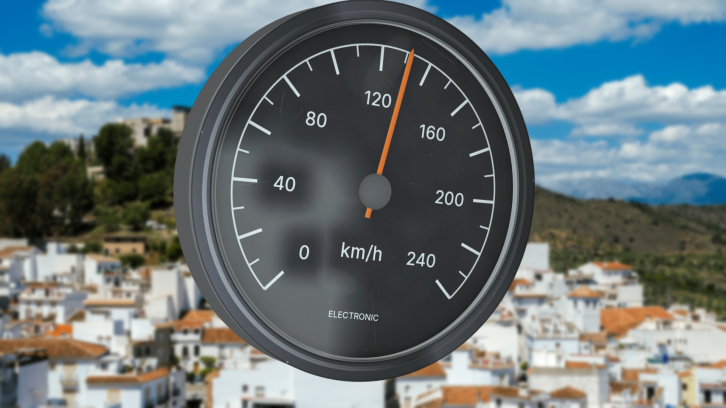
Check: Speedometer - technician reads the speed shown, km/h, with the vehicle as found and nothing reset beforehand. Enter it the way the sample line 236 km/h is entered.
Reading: 130 km/h
